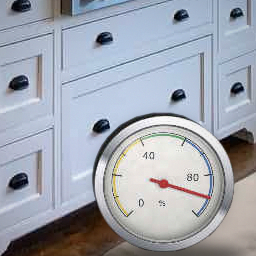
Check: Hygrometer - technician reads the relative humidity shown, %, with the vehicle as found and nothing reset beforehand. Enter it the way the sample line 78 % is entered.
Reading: 90 %
